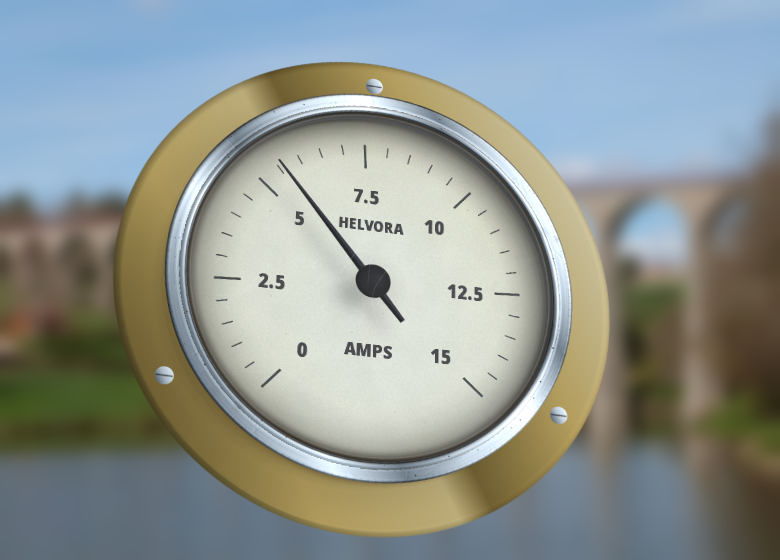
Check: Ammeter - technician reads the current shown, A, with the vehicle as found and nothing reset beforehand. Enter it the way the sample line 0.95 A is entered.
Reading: 5.5 A
